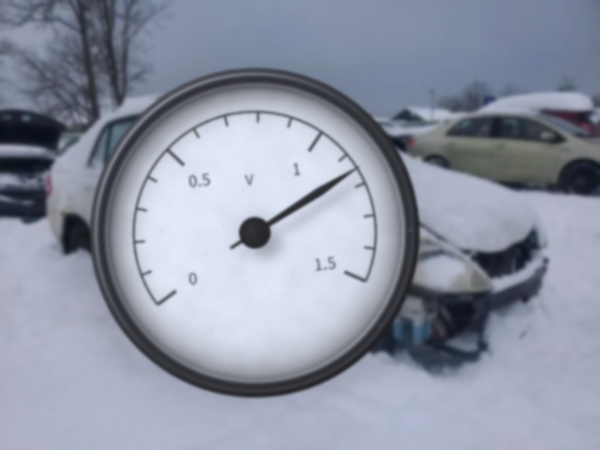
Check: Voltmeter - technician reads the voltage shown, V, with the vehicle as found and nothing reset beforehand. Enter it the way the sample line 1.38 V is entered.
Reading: 1.15 V
